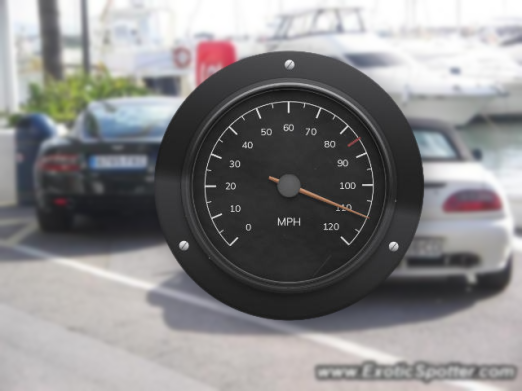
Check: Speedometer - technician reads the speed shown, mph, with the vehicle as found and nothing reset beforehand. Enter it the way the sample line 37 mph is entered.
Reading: 110 mph
